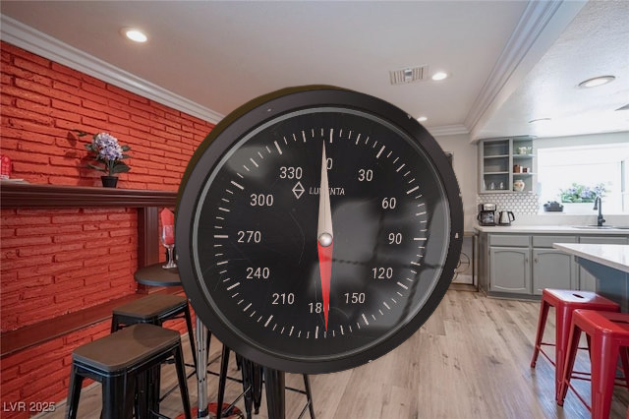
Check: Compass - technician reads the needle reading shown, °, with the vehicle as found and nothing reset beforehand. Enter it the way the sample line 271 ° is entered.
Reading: 175 °
